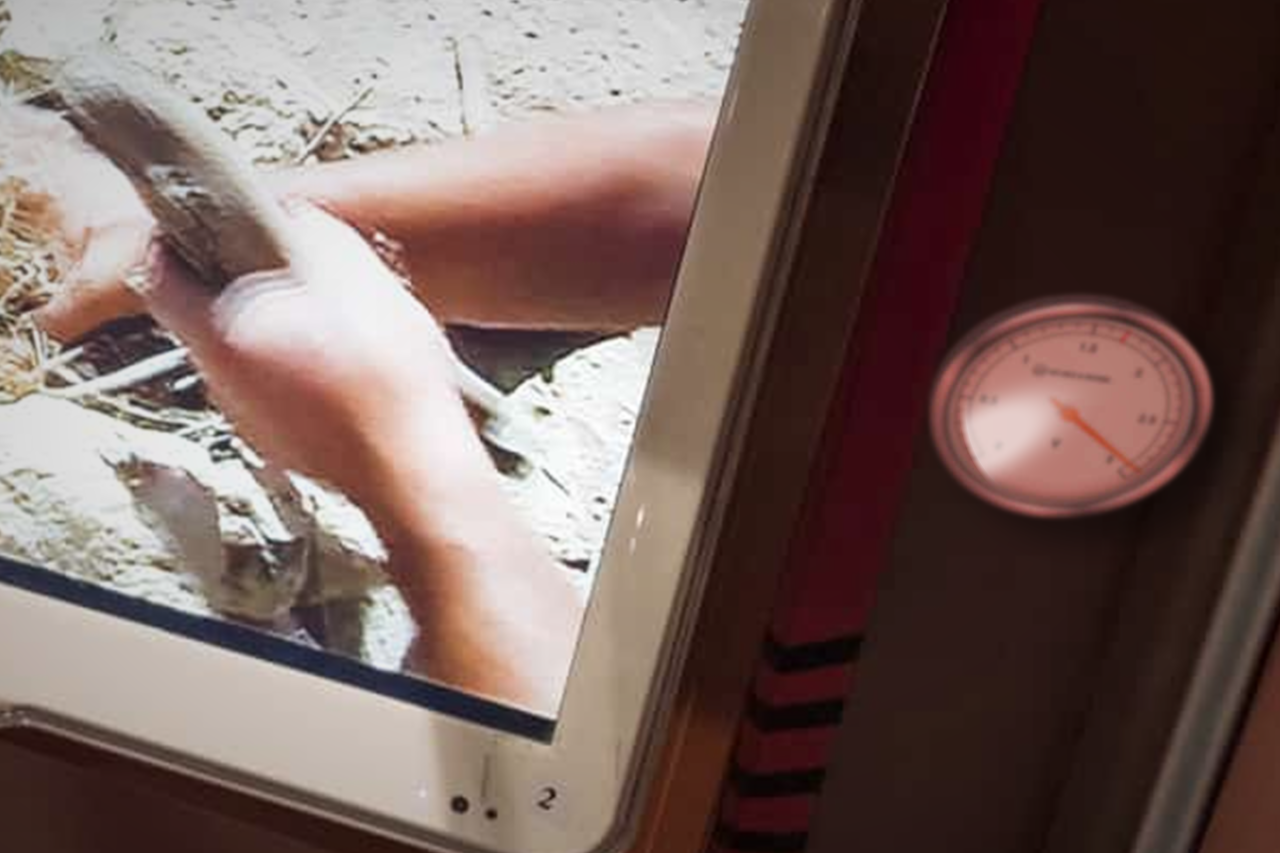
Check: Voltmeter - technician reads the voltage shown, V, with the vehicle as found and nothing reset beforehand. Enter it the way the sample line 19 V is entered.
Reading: 2.9 V
